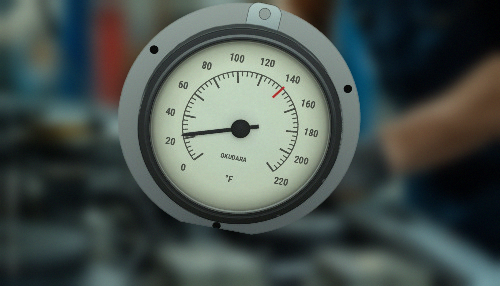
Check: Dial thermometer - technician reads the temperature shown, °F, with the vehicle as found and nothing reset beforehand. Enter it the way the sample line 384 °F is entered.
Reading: 24 °F
